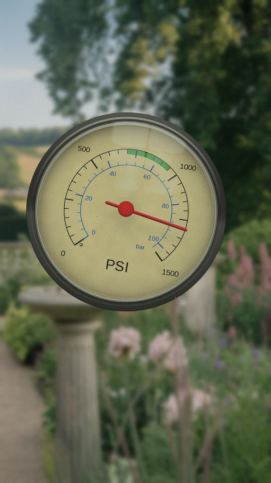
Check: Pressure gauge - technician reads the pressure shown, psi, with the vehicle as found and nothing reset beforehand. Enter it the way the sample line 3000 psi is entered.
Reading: 1300 psi
